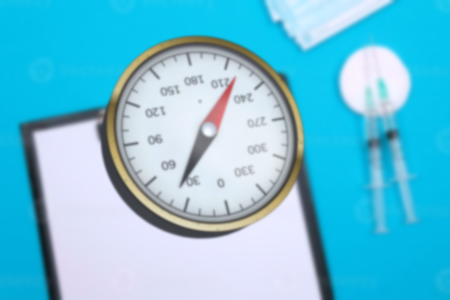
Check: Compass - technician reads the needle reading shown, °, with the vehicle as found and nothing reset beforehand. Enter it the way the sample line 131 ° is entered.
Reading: 220 °
